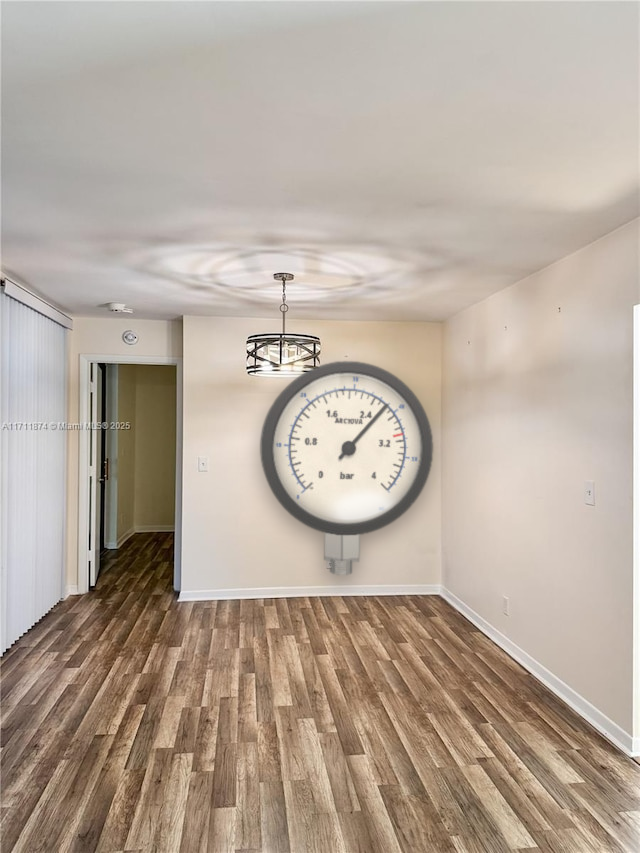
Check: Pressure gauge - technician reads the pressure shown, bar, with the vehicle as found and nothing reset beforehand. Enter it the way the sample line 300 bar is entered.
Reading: 2.6 bar
